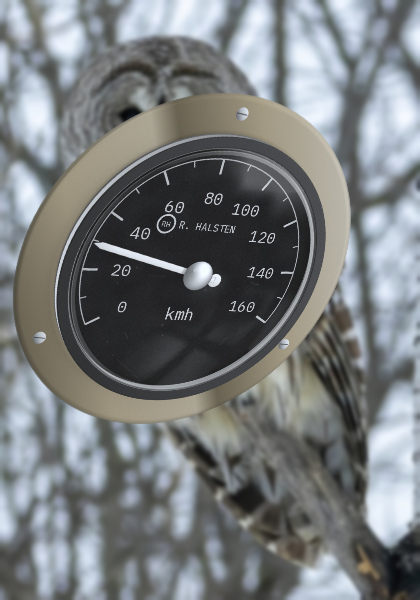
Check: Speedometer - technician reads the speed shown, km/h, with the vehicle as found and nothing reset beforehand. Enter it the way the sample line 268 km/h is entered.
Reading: 30 km/h
